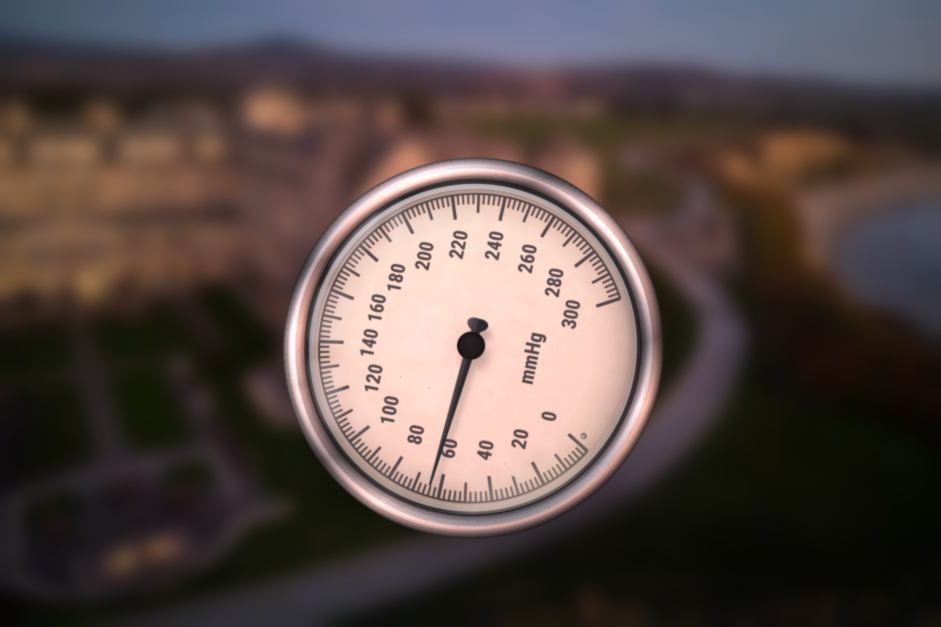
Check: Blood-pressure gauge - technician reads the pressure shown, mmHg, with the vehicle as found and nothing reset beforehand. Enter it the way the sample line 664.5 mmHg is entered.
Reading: 64 mmHg
